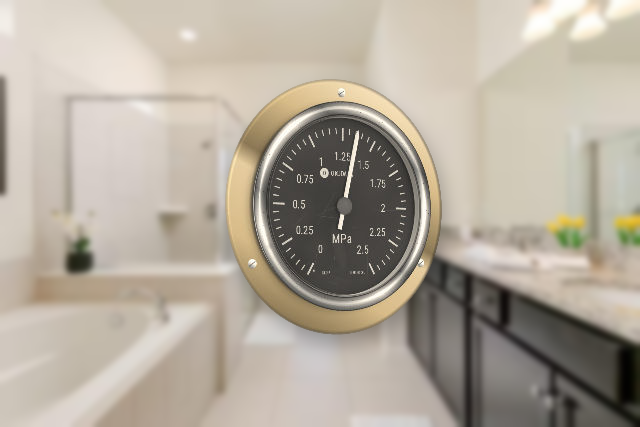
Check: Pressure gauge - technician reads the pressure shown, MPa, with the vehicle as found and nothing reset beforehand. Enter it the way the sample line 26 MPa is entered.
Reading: 1.35 MPa
